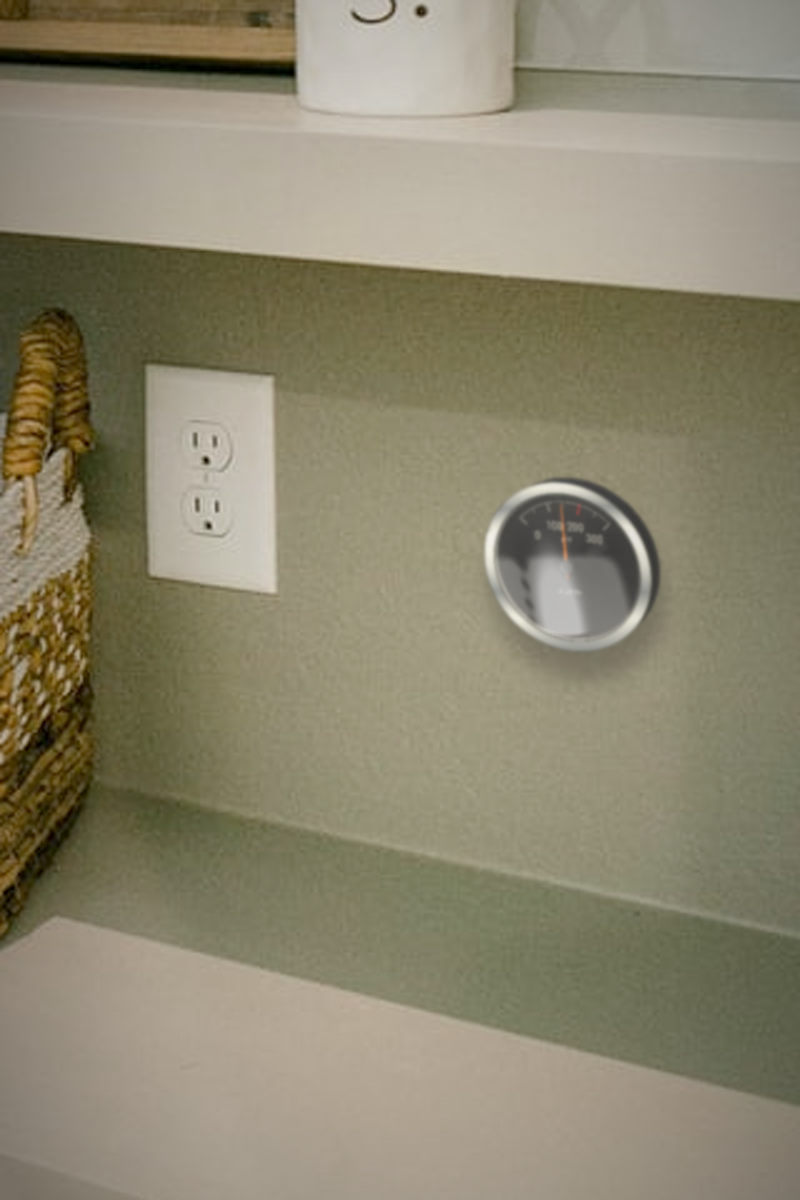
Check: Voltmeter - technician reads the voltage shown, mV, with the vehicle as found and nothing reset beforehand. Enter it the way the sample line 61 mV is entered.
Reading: 150 mV
